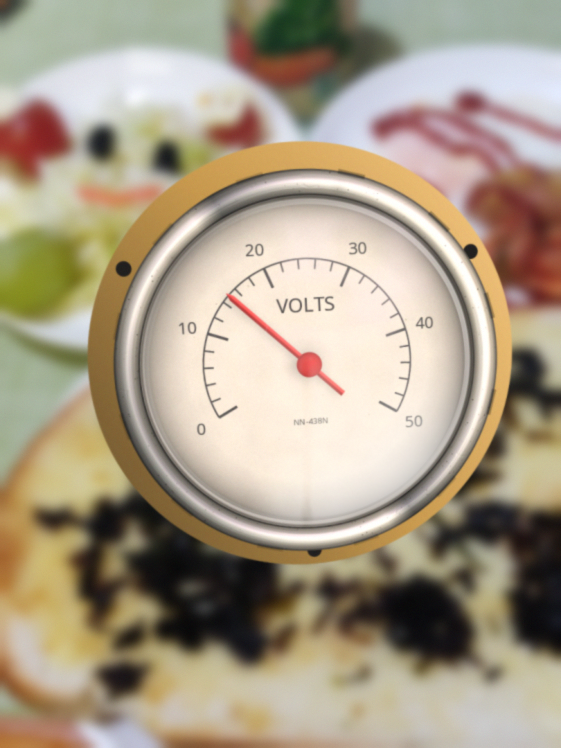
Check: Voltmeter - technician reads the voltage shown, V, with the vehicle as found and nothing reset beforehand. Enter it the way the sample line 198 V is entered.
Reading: 15 V
